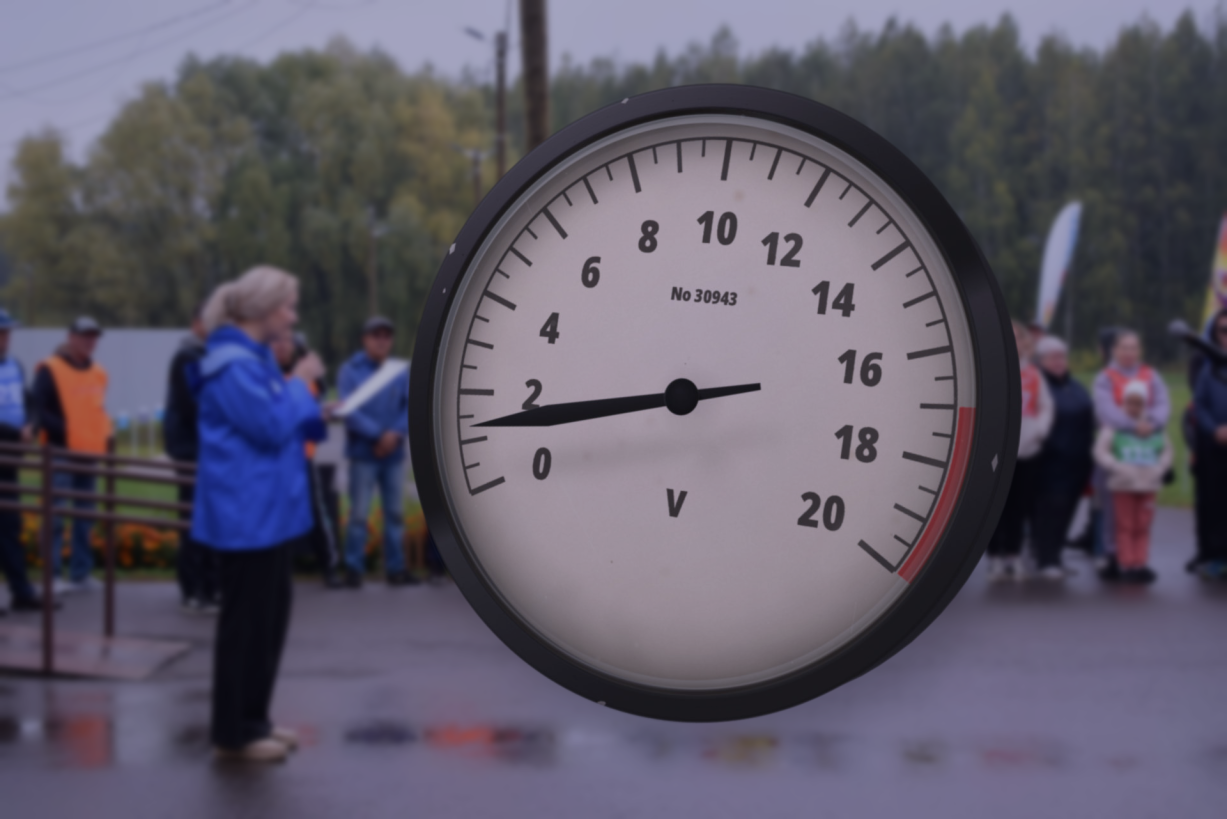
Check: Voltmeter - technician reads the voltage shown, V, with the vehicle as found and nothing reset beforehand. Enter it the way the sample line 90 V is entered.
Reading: 1.25 V
